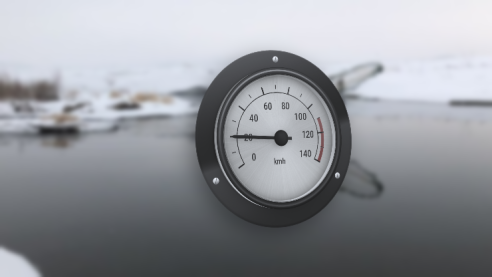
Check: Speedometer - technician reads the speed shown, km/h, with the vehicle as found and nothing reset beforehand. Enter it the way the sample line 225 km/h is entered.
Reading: 20 km/h
